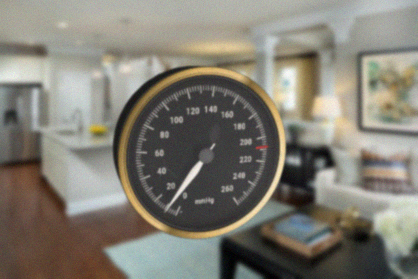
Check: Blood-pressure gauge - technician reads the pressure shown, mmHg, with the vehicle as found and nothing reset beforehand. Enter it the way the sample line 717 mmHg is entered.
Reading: 10 mmHg
